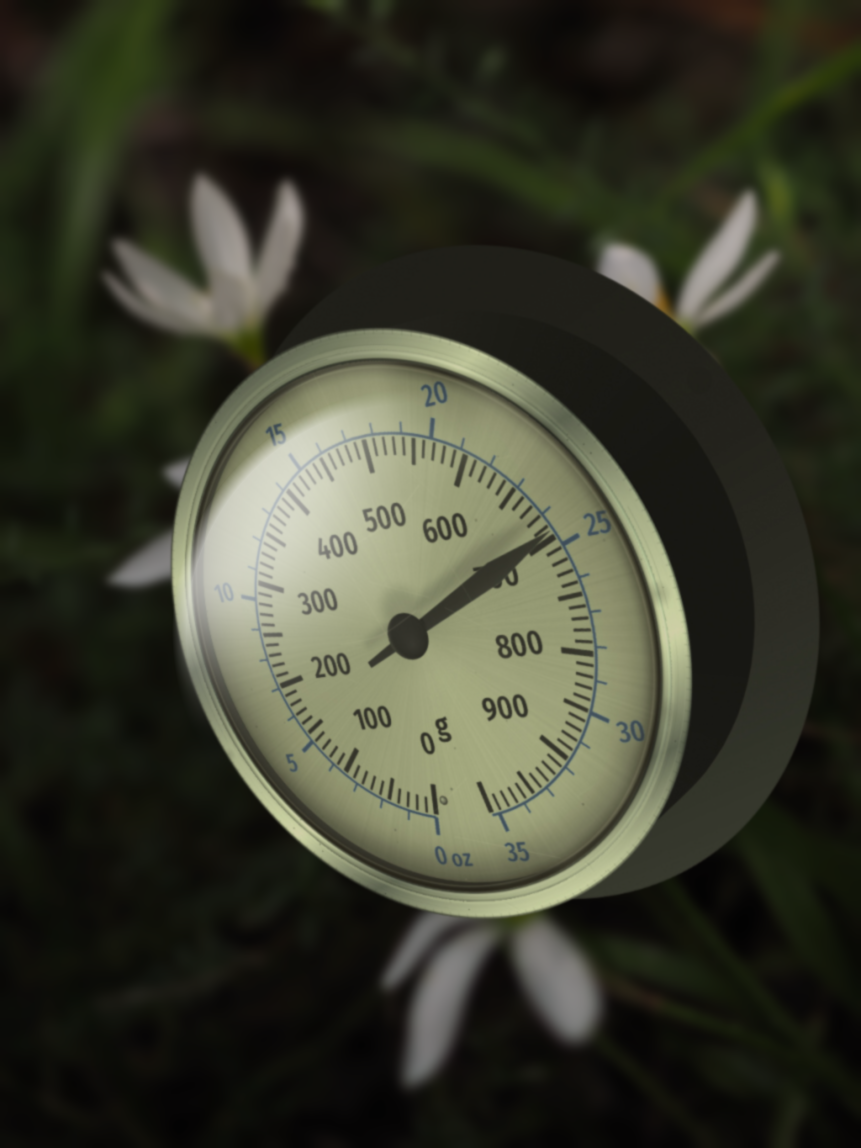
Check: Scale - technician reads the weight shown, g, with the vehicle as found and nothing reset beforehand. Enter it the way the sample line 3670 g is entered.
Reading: 695 g
